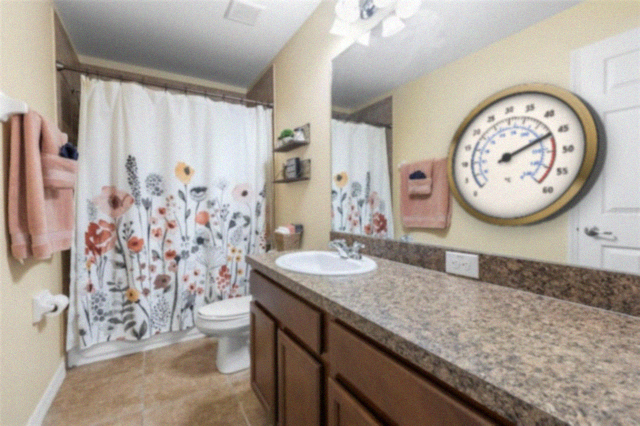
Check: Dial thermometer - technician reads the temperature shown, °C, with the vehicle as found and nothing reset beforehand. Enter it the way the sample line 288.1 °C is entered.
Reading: 45 °C
